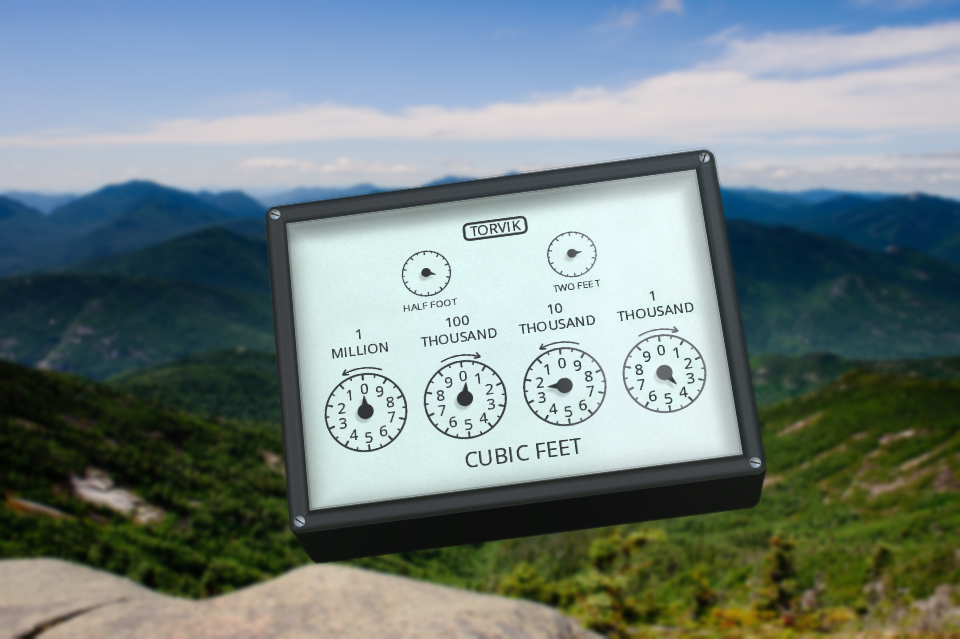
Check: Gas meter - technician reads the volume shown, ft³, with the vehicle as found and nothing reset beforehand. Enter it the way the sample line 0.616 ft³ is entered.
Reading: 2400 ft³
